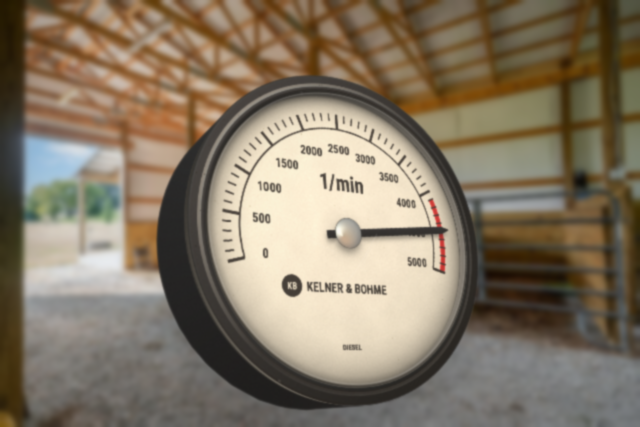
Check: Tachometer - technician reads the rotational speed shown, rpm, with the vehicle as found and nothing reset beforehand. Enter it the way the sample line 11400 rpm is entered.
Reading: 4500 rpm
